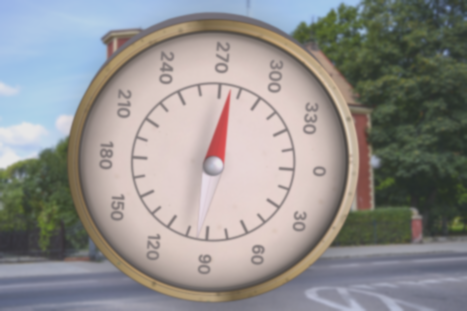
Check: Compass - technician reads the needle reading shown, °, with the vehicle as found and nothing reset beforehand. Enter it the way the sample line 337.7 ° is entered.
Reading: 277.5 °
